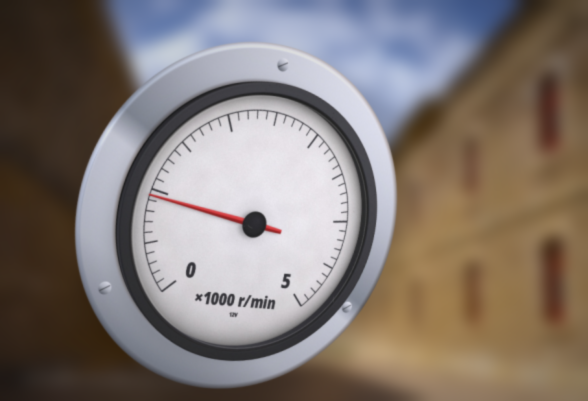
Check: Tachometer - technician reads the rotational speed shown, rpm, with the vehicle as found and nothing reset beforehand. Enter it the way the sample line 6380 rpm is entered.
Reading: 950 rpm
